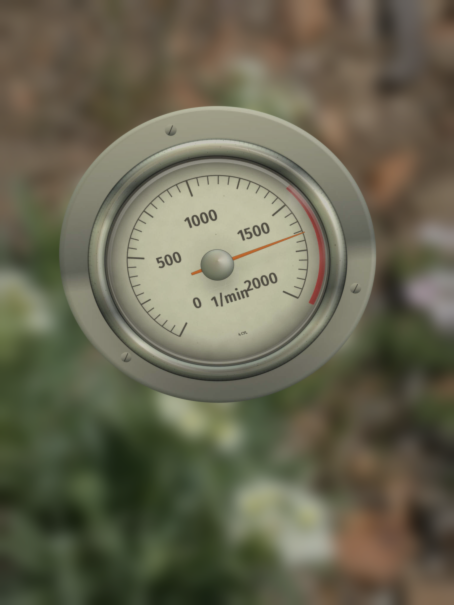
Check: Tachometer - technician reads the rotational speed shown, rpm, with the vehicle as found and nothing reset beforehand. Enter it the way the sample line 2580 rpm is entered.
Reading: 1650 rpm
